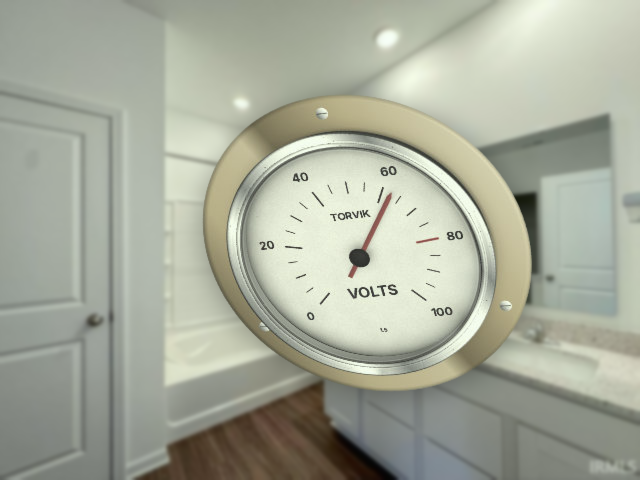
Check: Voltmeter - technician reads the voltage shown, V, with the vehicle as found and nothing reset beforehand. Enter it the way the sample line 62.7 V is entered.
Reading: 62.5 V
